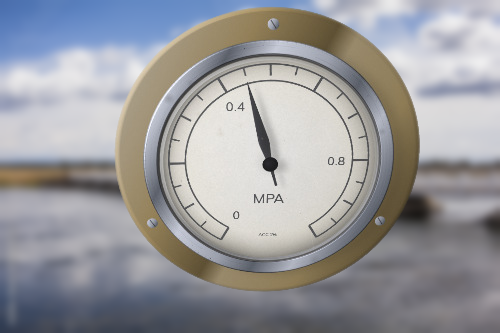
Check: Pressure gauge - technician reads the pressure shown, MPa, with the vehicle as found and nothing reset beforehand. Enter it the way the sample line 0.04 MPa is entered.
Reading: 0.45 MPa
